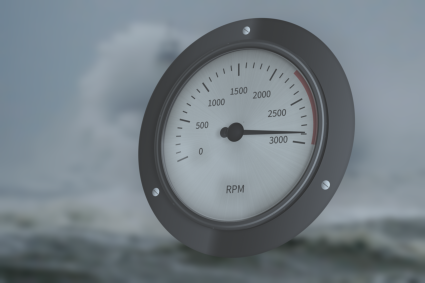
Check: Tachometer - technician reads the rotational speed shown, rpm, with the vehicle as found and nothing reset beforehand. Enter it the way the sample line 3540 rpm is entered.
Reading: 2900 rpm
